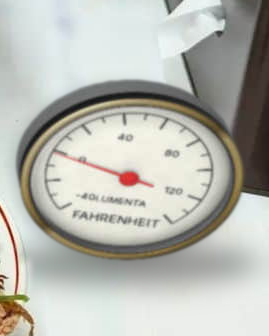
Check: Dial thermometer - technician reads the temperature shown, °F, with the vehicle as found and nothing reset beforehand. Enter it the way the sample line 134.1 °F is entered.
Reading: 0 °F
